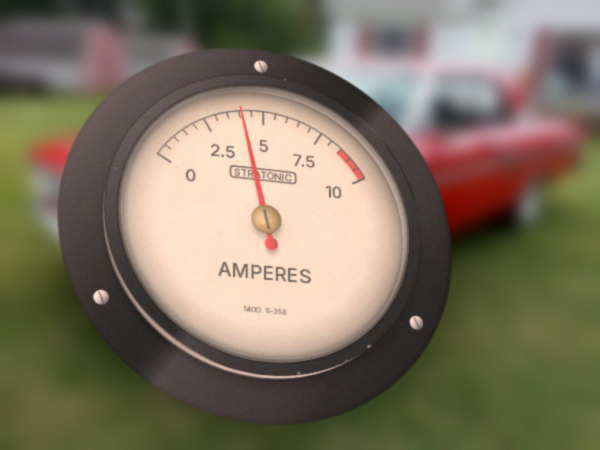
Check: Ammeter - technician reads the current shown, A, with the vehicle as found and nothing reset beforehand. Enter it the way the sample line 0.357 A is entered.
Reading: 4 A
